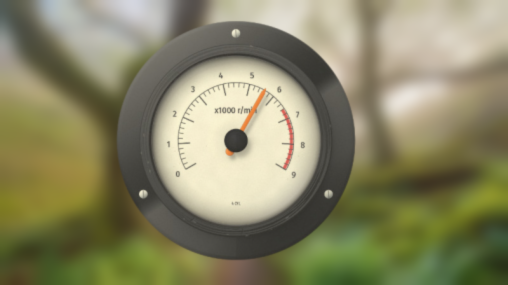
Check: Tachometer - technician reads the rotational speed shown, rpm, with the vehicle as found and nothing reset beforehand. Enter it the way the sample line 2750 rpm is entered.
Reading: 5600 rpm
